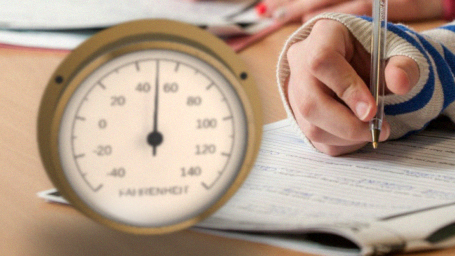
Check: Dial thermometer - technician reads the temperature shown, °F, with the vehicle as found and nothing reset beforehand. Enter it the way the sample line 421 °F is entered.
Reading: 50 °F
